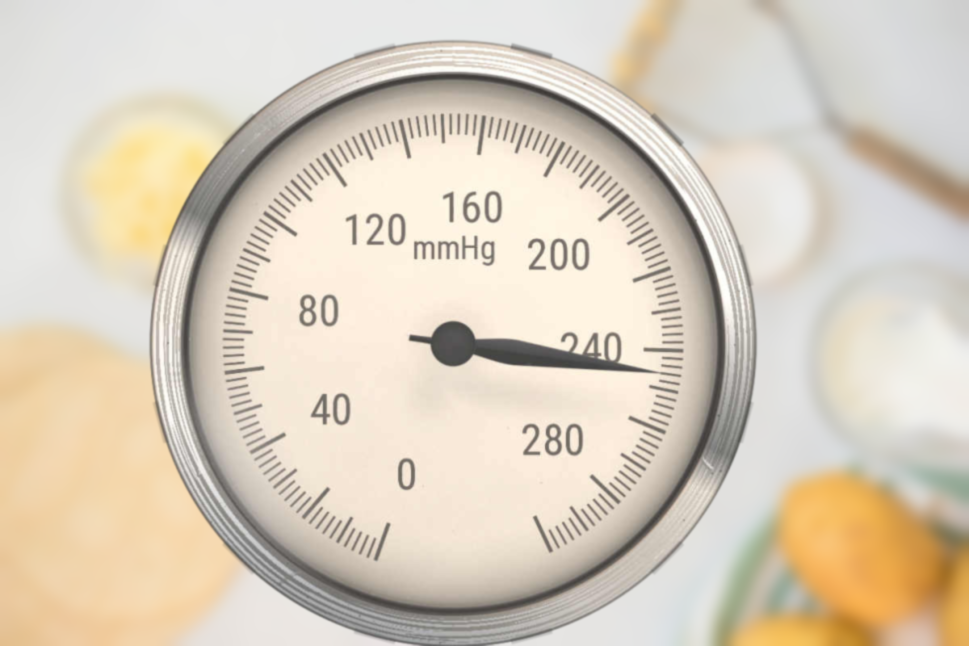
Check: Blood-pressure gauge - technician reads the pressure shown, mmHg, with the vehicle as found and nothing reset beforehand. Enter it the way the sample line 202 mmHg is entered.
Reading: 246 mmHg
